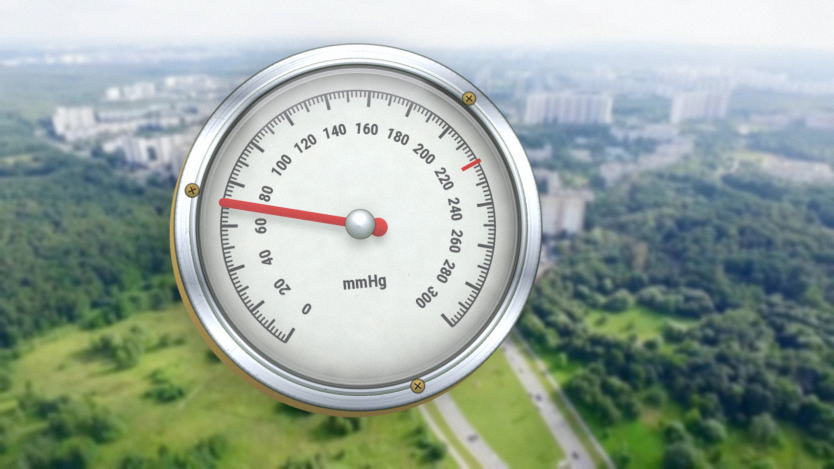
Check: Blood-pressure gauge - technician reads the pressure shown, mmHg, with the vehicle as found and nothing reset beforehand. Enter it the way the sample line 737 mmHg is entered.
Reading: 70 mmHg
